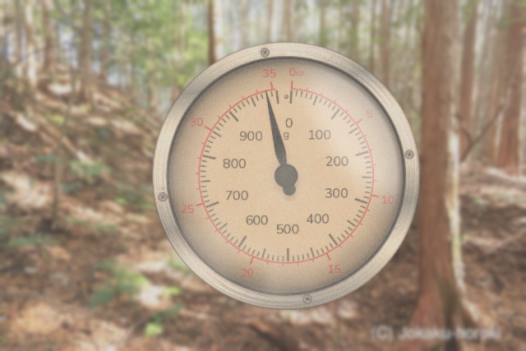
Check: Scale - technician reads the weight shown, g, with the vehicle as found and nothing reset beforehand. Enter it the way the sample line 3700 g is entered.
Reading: 980 g
